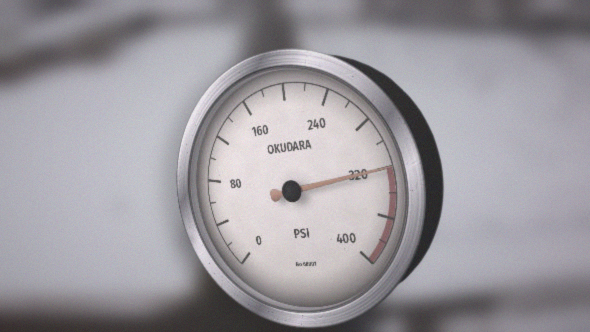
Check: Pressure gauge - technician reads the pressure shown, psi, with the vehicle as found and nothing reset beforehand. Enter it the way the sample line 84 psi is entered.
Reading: 320 psi
